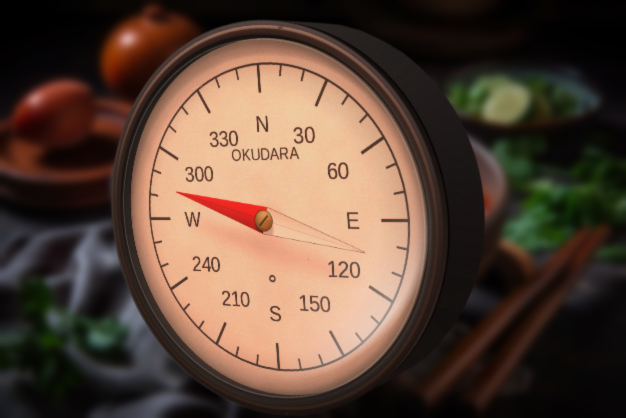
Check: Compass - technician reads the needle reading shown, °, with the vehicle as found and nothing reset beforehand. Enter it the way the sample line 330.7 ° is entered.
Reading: 285 °
